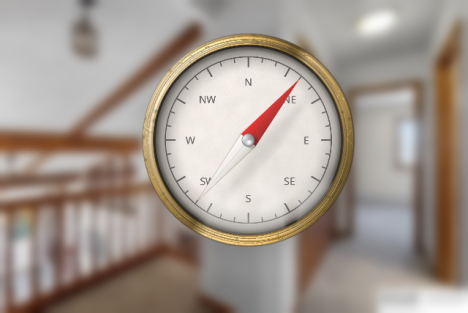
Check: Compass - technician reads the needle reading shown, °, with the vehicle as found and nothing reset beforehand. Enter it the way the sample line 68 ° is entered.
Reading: 40 °
